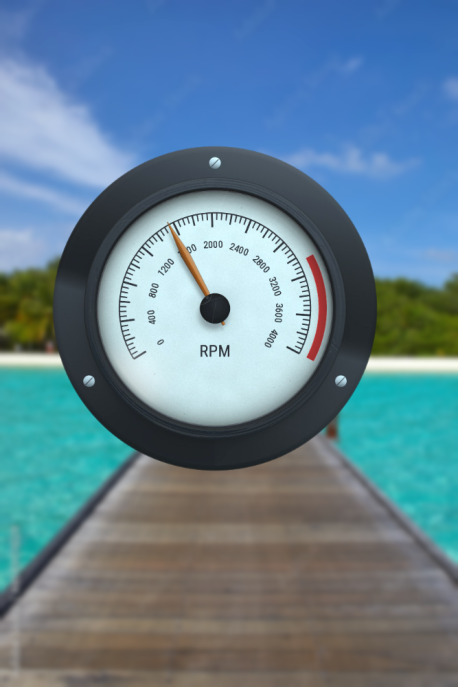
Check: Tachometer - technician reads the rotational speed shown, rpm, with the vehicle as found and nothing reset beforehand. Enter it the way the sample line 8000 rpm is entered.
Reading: 1550 rpm
